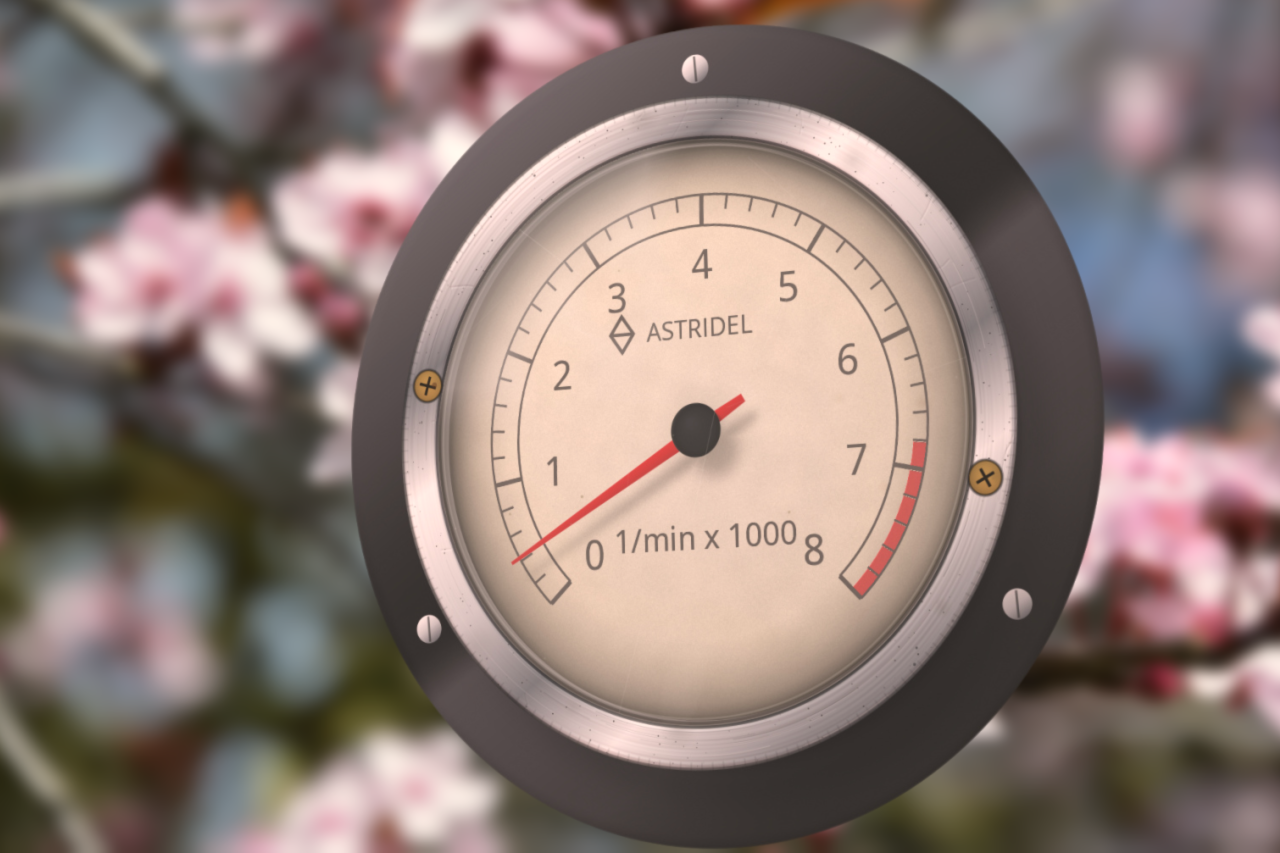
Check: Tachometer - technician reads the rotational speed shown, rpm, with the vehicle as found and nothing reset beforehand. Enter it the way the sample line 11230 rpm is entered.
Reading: 400 rpm
